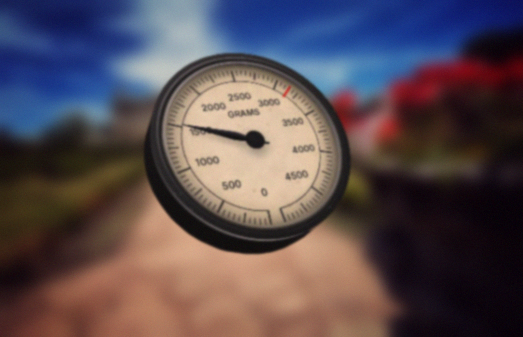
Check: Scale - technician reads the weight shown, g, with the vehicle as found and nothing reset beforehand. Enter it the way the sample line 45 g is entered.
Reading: 1500 g
